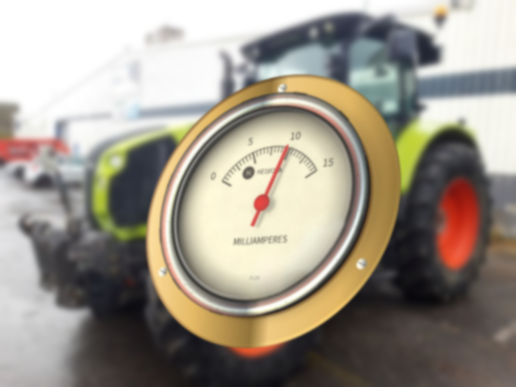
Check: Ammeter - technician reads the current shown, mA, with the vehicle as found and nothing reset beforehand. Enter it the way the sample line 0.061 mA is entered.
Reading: 10 mA
